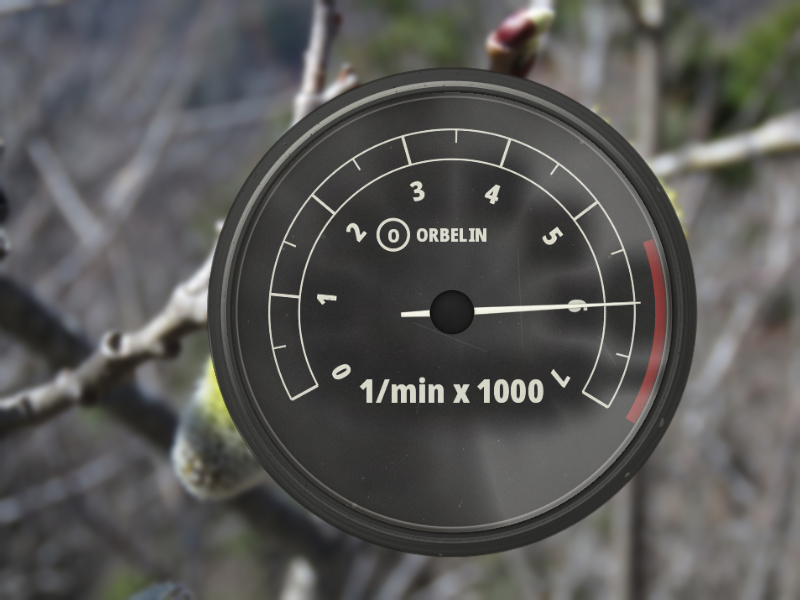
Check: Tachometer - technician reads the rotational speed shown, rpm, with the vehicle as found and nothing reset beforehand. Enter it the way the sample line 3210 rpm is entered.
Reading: 6000 rpm
